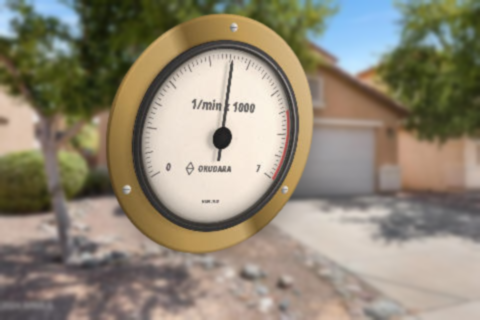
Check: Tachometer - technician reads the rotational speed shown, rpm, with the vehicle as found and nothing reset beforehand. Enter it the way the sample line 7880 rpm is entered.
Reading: 3500 rpm
